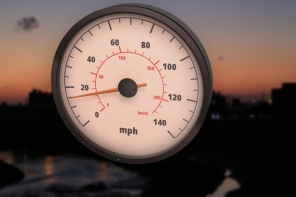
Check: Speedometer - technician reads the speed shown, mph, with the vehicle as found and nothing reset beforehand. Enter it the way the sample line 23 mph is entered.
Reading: 15 mph
